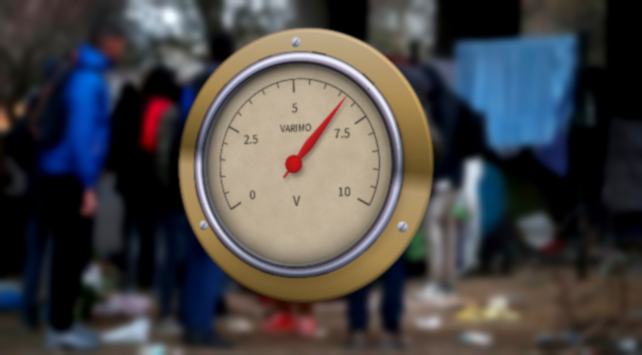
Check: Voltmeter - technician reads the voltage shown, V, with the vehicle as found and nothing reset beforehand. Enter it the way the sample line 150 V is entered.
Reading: 6.75 V
